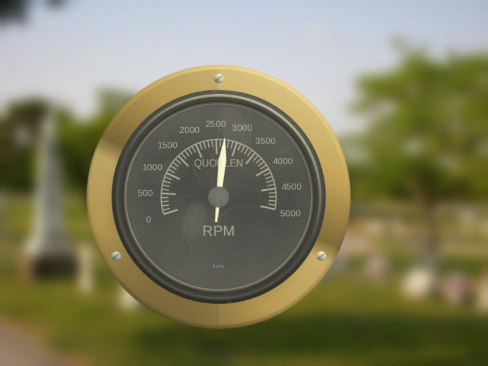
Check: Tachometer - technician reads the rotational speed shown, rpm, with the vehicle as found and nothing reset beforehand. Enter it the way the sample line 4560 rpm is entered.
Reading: 2700 rpm
